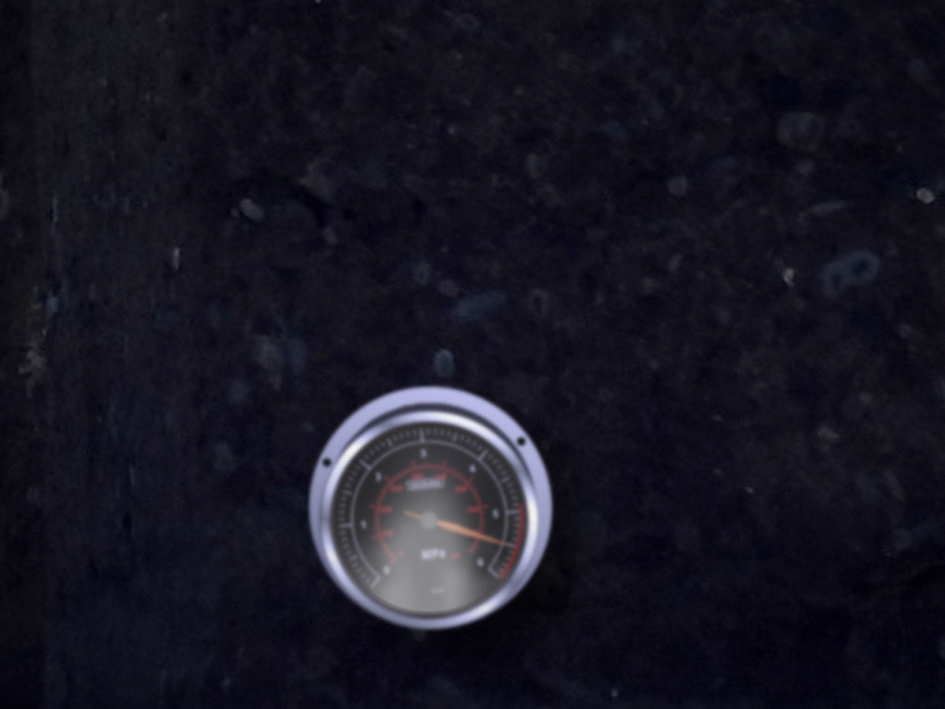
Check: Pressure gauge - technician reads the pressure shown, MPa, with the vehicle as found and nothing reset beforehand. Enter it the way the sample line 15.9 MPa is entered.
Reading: 5.5 MPa
